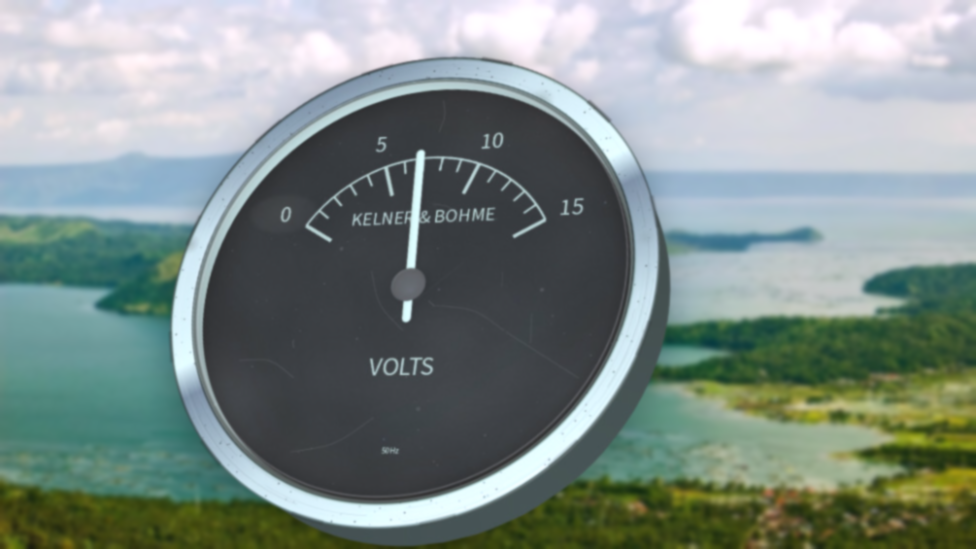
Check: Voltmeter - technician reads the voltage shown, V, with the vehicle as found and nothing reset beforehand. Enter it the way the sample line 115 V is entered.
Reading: 7 V
